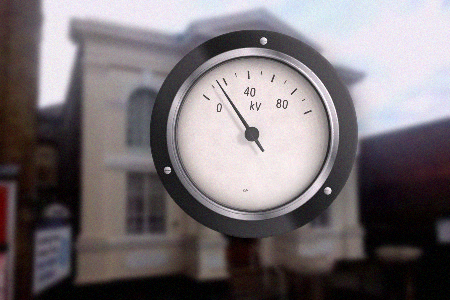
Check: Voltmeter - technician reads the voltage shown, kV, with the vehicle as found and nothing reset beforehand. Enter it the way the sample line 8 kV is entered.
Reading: 15 kV
